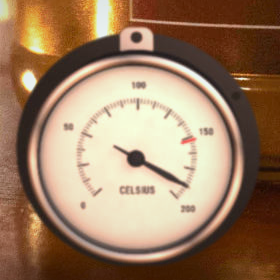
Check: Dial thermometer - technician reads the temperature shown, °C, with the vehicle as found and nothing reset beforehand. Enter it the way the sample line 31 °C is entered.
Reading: 187.5 °C
